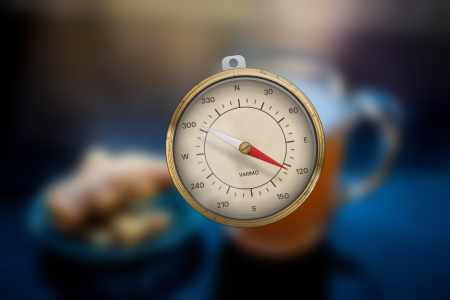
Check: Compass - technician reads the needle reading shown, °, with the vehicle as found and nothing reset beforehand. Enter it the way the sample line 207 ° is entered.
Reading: 125 °
